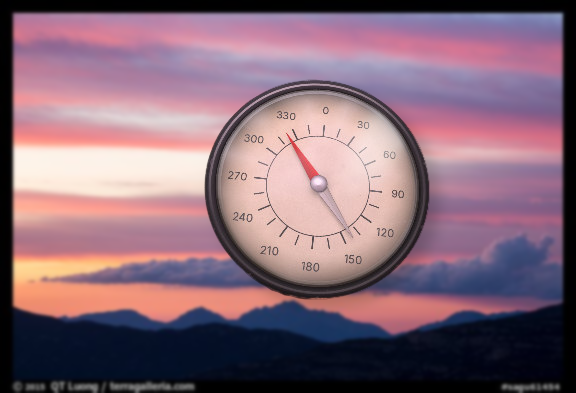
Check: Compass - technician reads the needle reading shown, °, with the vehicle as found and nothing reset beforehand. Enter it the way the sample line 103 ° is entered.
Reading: 322.5 °
